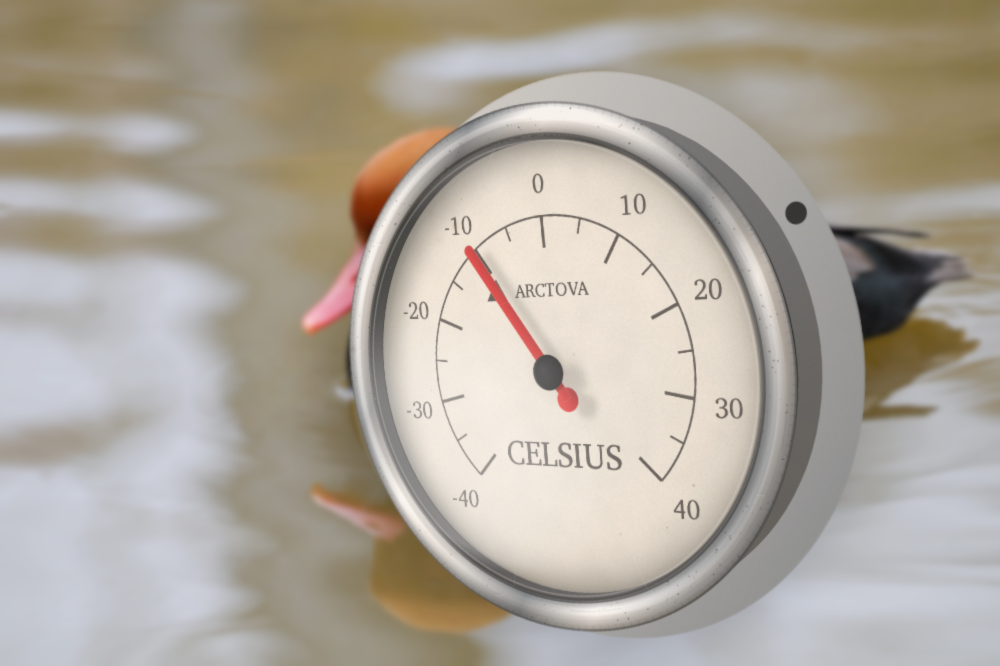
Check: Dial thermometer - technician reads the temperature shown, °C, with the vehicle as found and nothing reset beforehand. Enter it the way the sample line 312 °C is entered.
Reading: -10 °C
